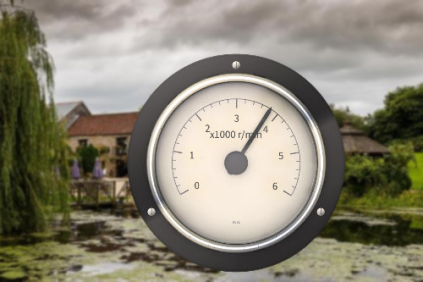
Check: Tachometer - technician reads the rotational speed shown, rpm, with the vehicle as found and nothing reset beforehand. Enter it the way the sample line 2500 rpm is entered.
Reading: 3800 rpm
